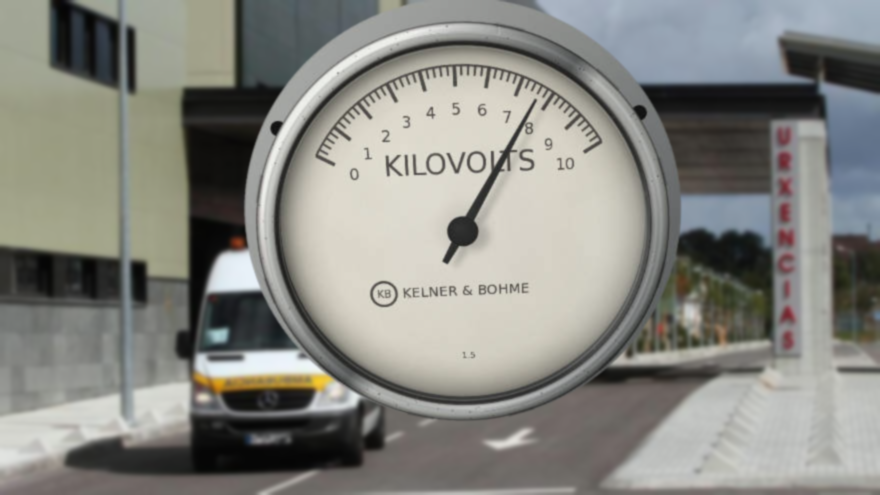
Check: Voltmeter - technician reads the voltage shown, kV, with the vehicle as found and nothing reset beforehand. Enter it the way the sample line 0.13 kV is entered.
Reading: 7.6 kV
